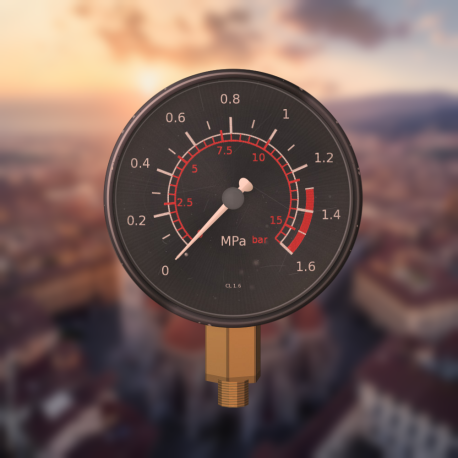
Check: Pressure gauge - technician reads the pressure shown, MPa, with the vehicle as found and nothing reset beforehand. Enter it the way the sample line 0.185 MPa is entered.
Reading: 0 MPa
